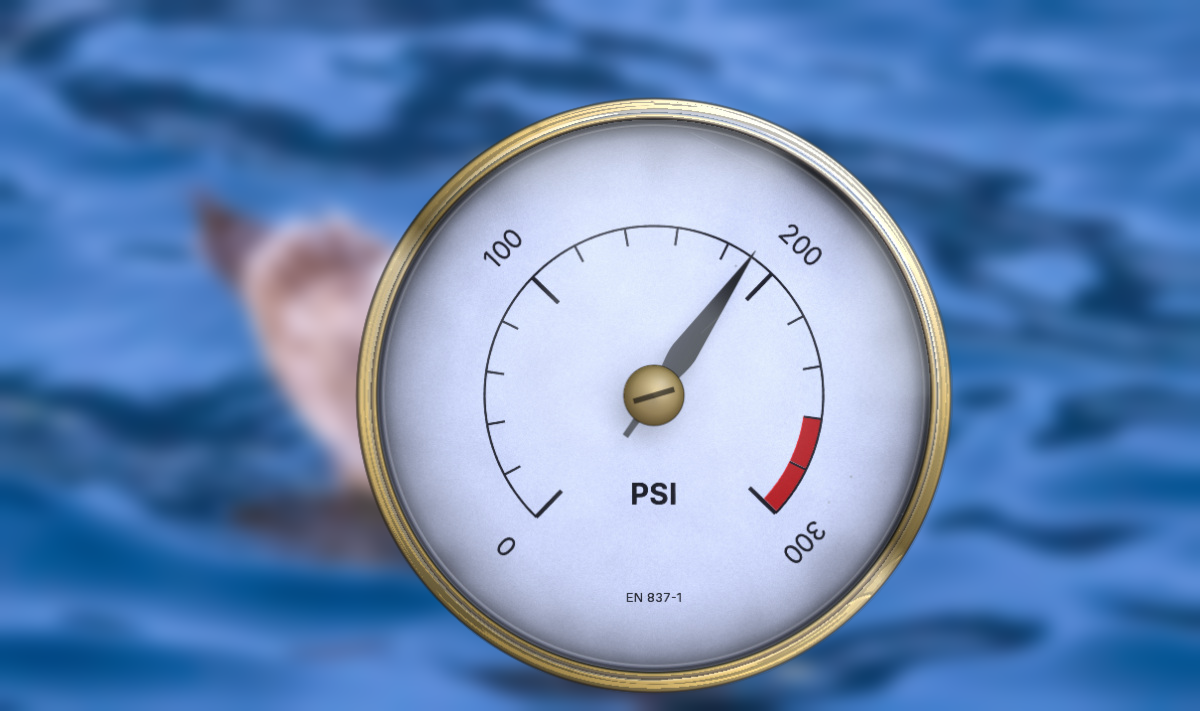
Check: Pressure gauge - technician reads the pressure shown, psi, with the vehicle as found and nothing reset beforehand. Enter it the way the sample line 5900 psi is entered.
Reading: 190 psi
